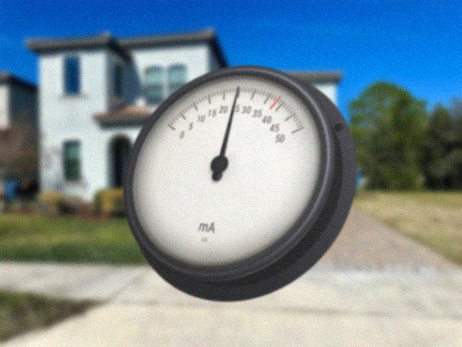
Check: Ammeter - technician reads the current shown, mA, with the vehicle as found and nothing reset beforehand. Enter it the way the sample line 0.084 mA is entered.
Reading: 25 mA
